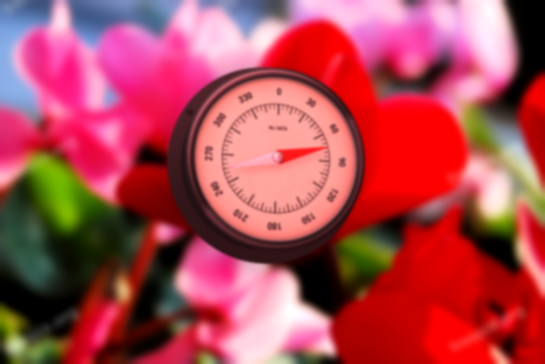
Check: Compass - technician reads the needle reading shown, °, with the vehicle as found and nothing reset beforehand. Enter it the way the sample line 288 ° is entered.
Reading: 75 °
